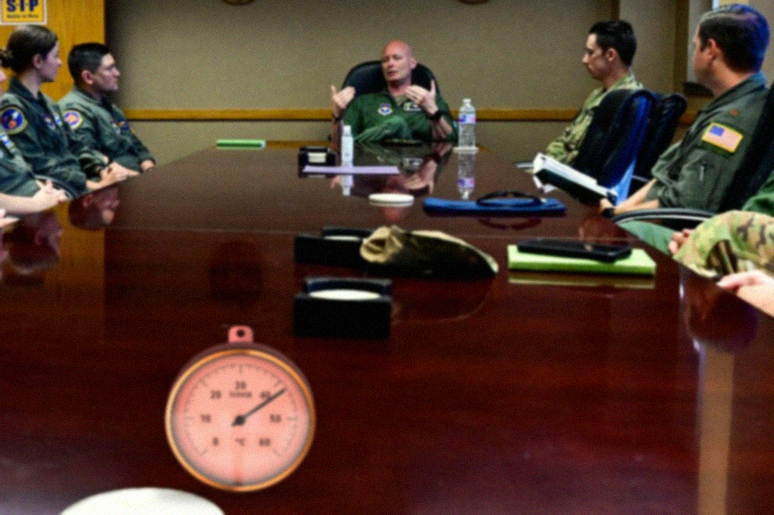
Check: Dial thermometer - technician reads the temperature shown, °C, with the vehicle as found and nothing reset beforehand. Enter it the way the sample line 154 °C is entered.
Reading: 42 °C
